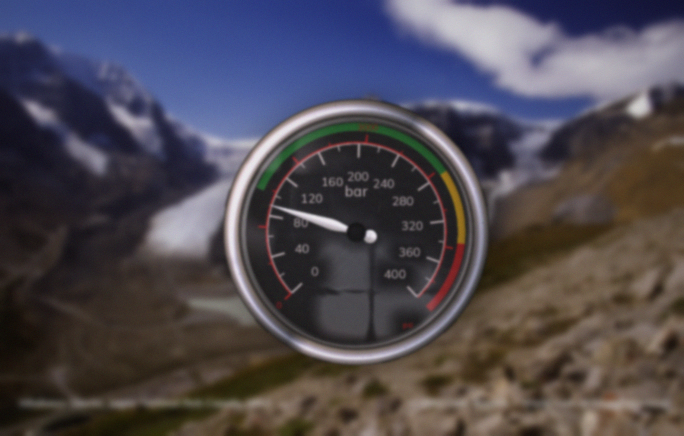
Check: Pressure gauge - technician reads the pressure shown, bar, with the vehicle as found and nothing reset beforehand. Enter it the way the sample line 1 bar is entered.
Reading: 90 bar
